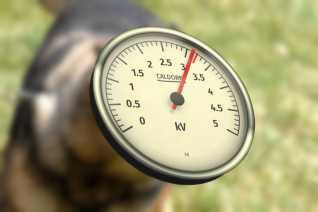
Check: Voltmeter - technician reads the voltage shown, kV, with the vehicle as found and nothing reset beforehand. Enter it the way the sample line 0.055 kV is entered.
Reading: 3.1 kV
